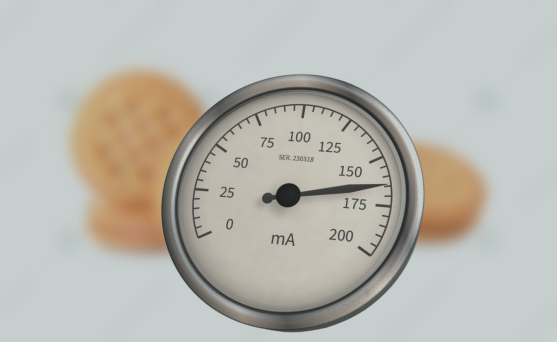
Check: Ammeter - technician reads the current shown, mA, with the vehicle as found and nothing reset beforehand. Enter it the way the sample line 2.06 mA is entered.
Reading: 165 mA
